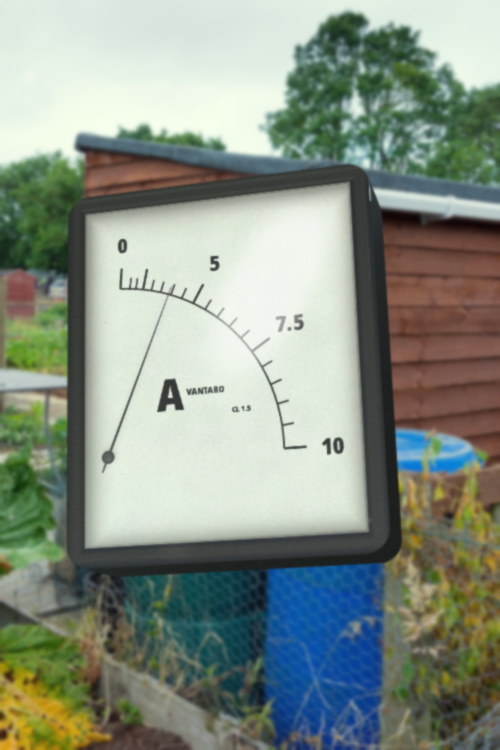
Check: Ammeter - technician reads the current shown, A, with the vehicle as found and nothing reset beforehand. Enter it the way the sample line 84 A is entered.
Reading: 4 A
